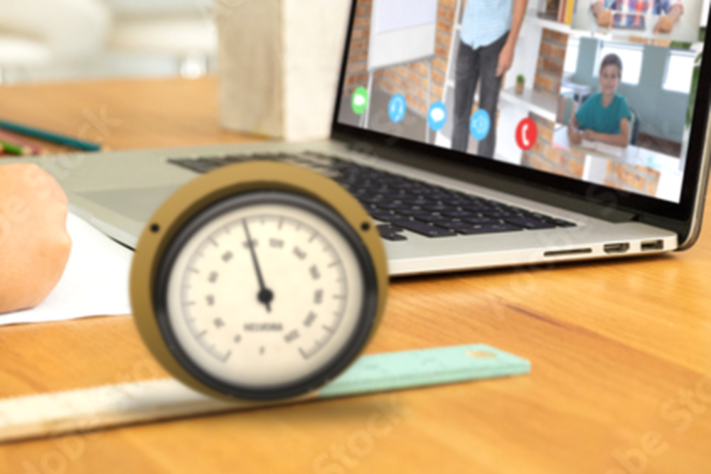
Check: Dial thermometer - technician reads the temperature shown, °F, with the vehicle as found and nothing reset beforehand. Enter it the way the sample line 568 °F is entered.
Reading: 100 °F
